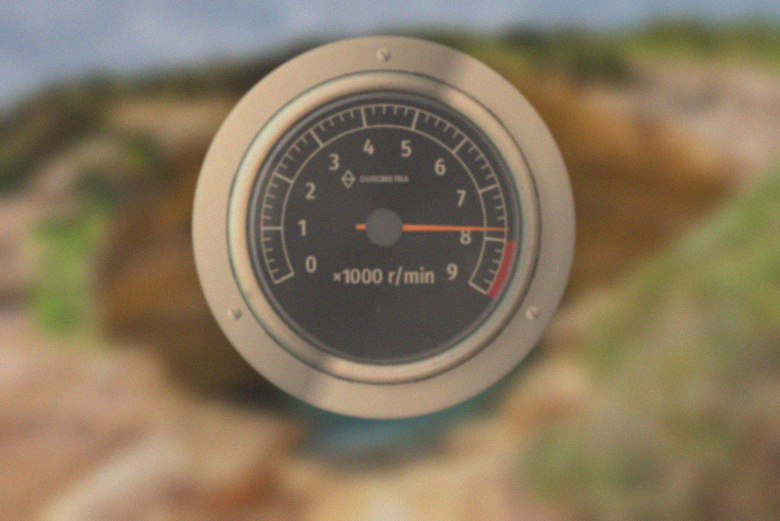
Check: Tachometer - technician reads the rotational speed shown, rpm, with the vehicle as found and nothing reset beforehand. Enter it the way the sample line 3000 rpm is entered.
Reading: 7800 rpm
